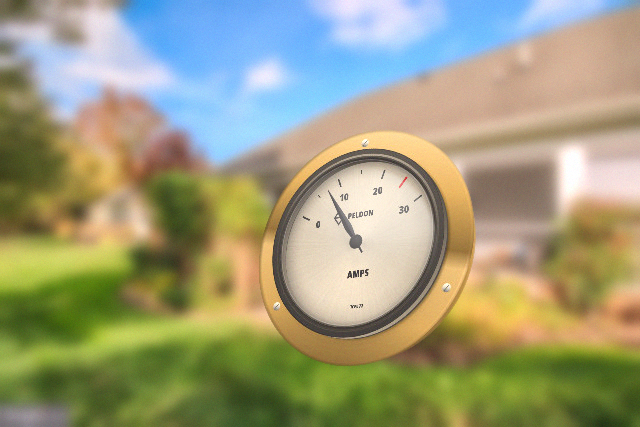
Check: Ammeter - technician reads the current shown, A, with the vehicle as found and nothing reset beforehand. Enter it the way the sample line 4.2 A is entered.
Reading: 7.5 A
